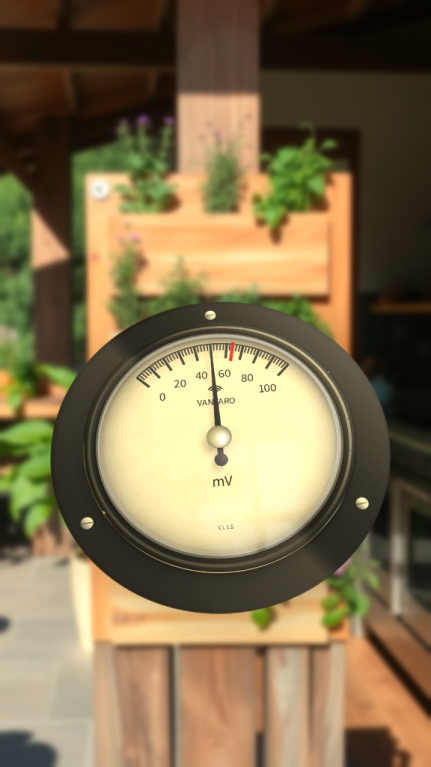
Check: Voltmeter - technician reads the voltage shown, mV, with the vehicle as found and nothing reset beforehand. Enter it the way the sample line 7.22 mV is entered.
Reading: 50 mV
